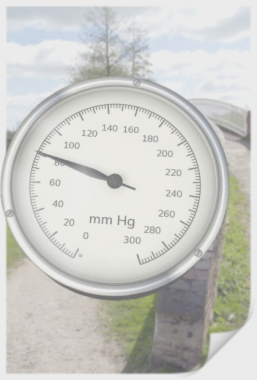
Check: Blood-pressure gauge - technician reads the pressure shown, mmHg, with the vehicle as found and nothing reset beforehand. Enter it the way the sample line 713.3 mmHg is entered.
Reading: 80 mmHg
